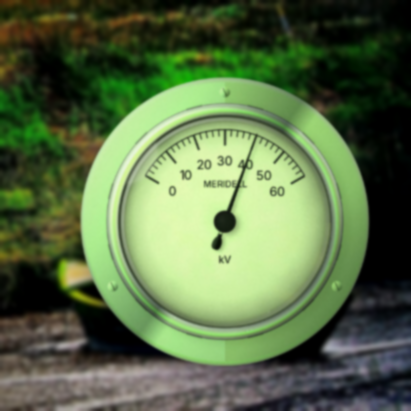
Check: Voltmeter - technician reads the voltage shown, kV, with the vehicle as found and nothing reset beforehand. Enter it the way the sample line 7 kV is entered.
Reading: 40 kV
